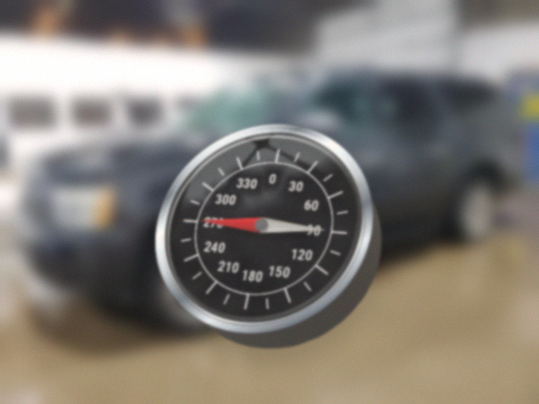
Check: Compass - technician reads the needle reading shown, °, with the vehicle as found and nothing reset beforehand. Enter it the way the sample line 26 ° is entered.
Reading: 270 °
